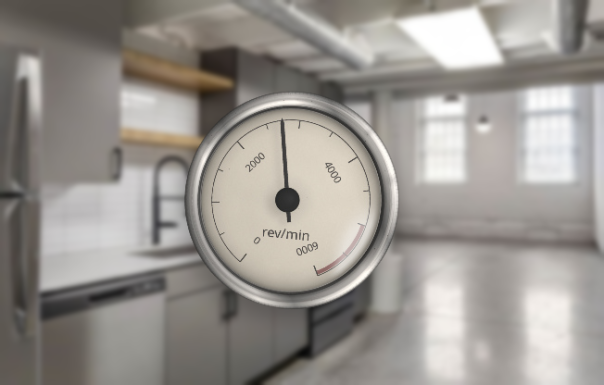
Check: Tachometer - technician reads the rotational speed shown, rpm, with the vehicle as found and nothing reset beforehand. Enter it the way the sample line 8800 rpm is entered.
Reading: 2750 rpm
